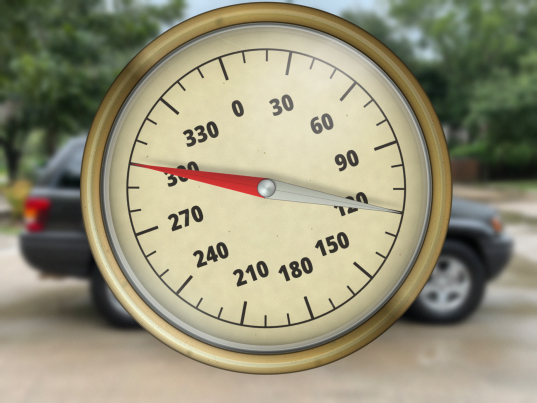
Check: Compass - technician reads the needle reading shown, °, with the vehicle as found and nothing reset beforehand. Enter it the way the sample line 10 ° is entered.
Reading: 300 °
